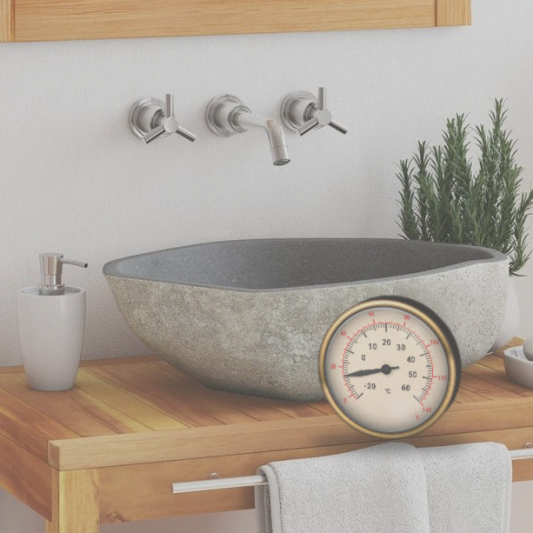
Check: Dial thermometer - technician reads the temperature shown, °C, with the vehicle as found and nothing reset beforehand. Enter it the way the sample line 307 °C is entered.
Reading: -10 °C
